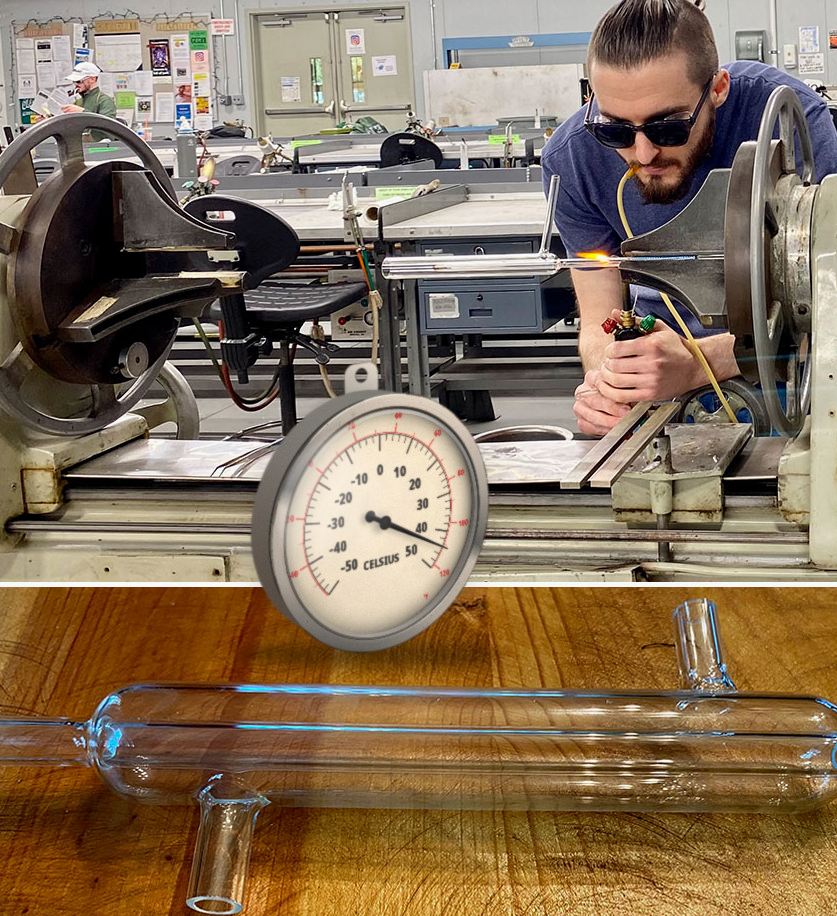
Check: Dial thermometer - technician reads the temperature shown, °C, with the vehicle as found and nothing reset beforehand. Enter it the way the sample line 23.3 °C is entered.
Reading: 44 °C
